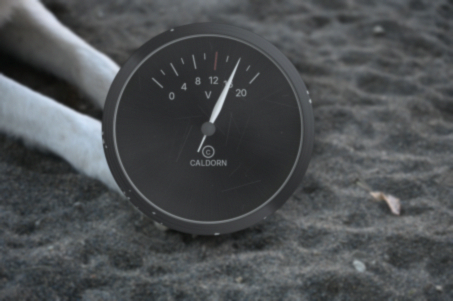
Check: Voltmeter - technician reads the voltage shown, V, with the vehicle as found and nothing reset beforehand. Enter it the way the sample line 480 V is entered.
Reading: 16 V
